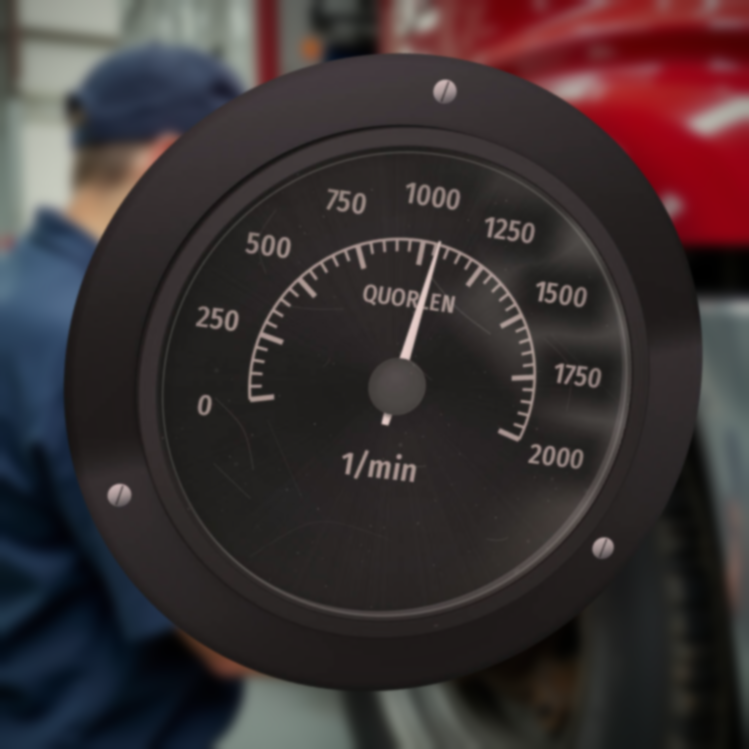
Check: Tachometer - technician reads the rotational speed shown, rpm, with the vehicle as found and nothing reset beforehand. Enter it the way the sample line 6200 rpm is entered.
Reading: 1050 rpm
